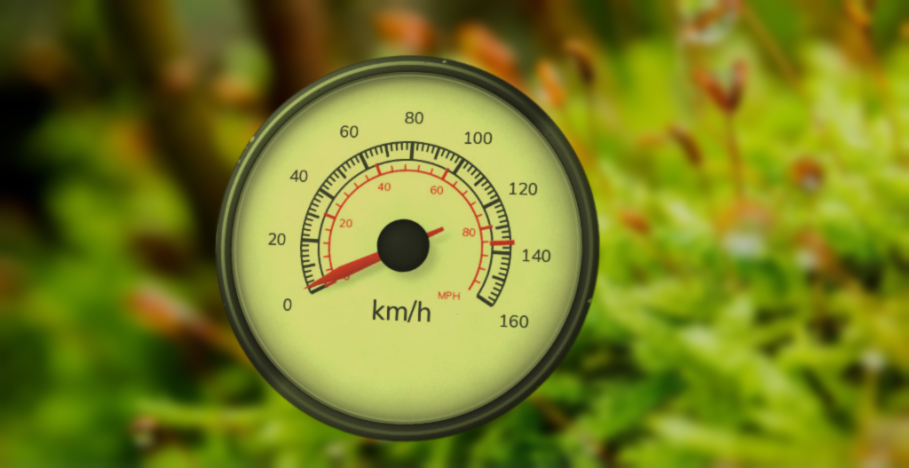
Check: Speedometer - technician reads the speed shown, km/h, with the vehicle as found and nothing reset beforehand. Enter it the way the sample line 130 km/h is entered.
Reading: 2 km/h
